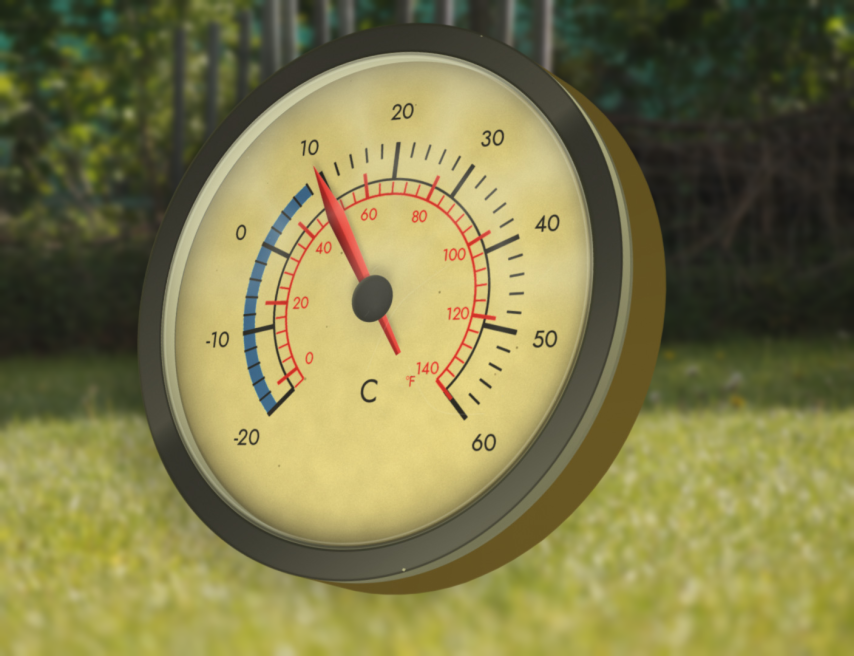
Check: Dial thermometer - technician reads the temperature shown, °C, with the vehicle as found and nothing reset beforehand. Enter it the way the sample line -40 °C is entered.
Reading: 10 °C
